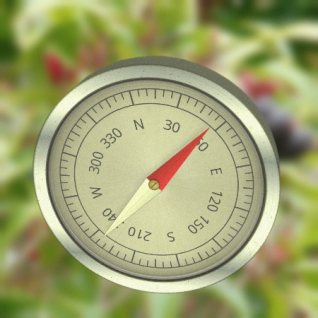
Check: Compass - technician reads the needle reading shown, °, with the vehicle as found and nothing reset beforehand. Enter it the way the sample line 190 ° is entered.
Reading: 55 °
